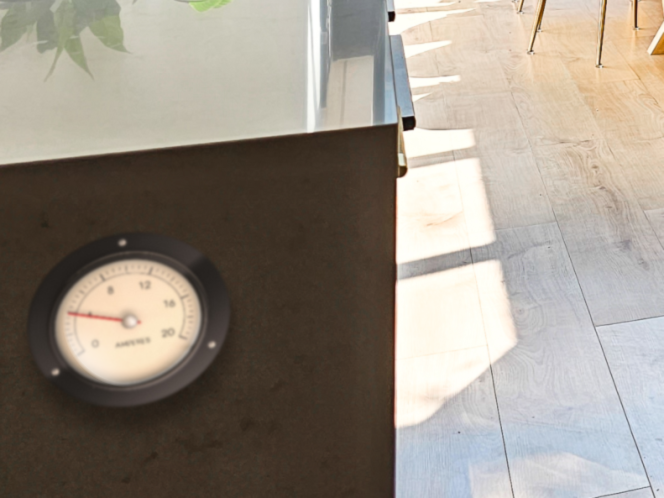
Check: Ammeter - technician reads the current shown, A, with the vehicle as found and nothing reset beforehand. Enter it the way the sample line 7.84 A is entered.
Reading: 4 A
